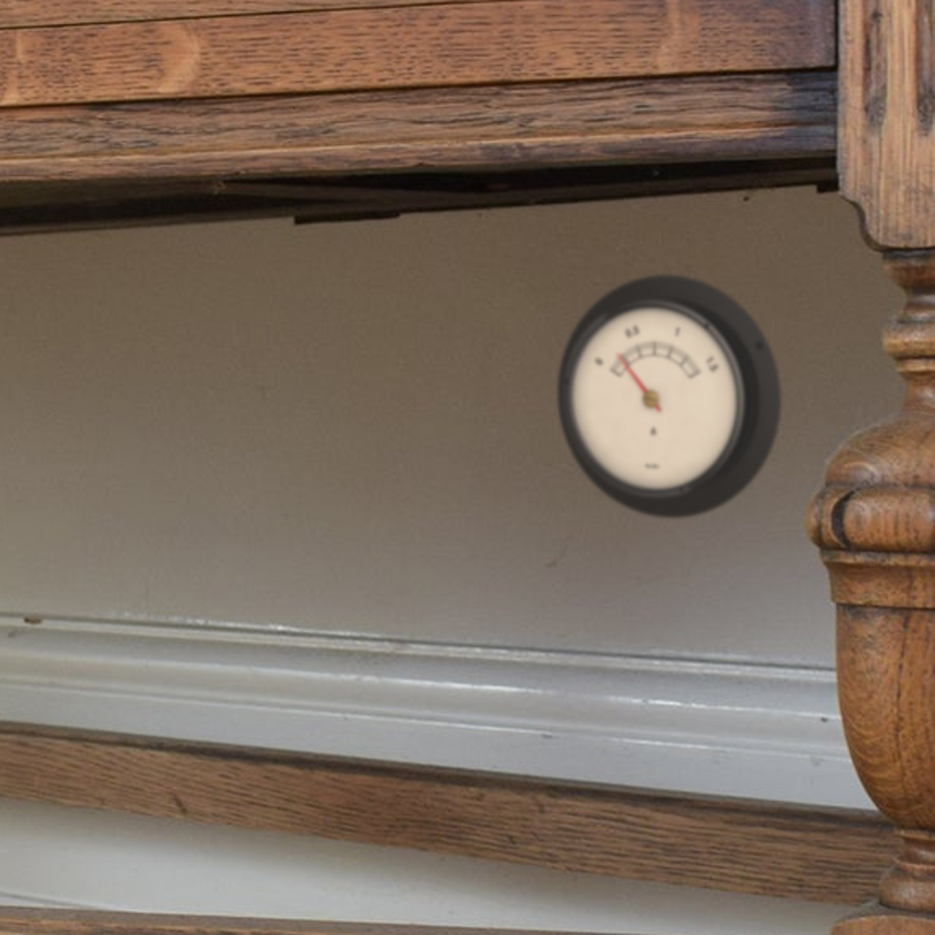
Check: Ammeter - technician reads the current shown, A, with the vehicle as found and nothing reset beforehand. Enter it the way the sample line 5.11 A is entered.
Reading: 0.25 A
